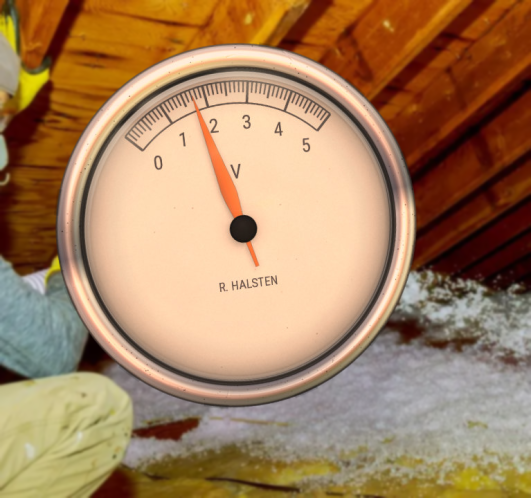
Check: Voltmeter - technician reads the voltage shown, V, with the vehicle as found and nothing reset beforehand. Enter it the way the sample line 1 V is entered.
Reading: 1.7 V
